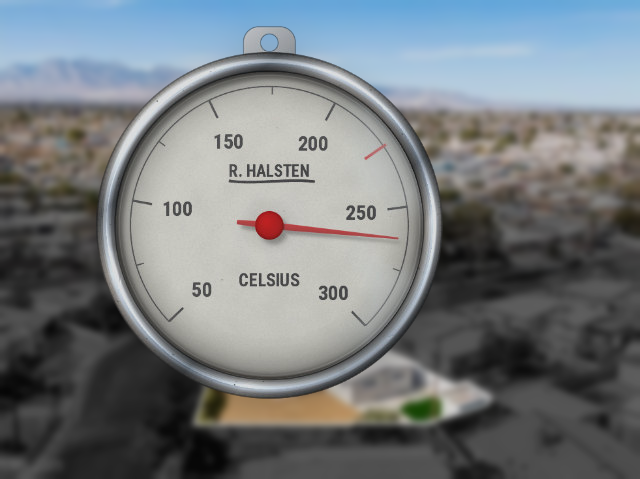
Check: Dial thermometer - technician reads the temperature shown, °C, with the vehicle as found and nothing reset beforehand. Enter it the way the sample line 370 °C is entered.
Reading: 262.5 °C
